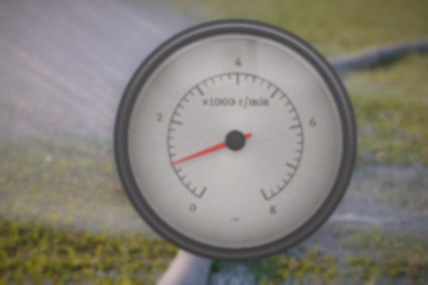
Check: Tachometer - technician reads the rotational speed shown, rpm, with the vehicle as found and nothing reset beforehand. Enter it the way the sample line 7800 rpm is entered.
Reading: 1000 rpm
